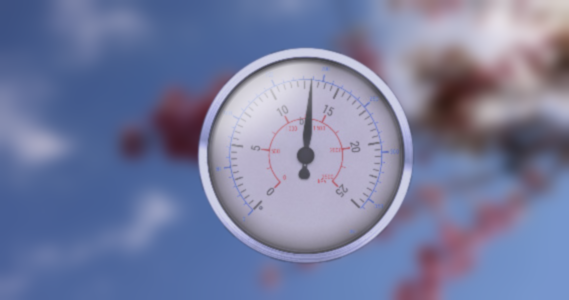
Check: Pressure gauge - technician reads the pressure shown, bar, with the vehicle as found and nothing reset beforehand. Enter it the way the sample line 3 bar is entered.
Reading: 13 bar
